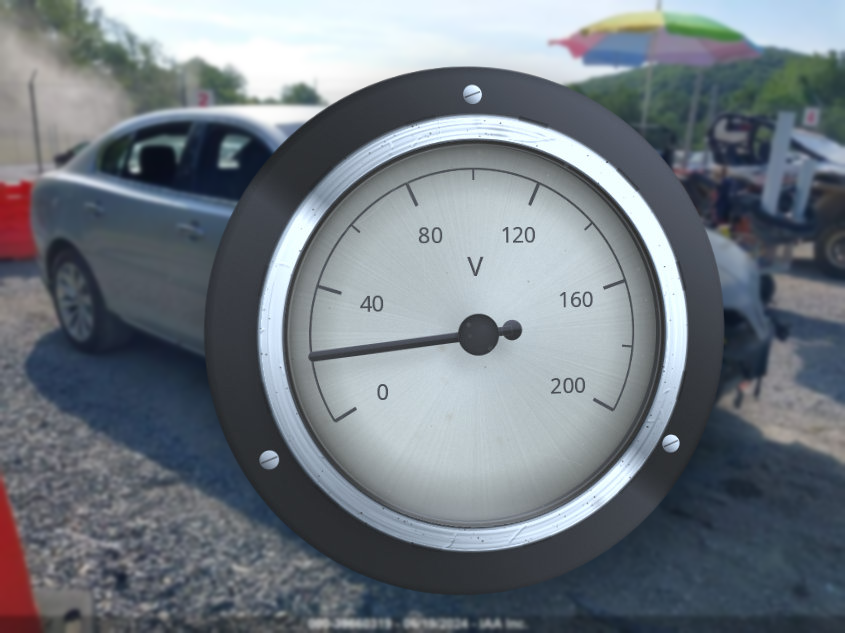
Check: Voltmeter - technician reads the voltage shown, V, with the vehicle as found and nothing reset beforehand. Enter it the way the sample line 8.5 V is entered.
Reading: 20 V
